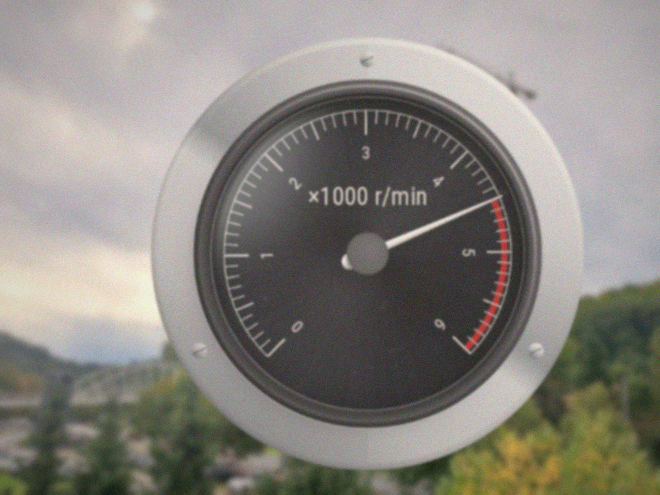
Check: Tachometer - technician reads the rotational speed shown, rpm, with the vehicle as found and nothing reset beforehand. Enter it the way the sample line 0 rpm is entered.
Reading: 4500 rpm
